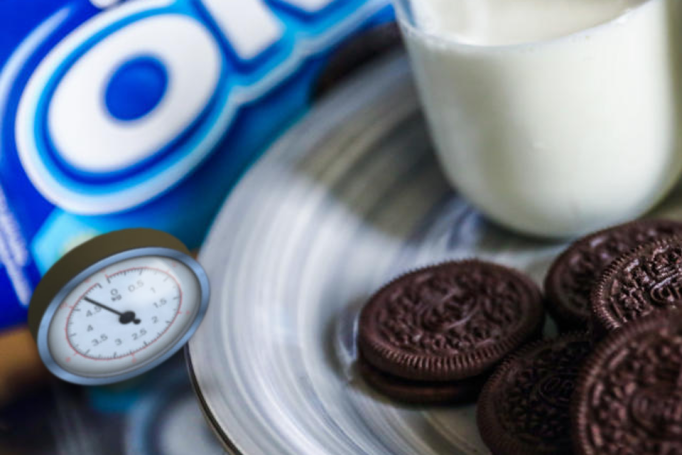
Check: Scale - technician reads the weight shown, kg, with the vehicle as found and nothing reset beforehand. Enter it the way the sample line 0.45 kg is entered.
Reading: 4.75 kg
